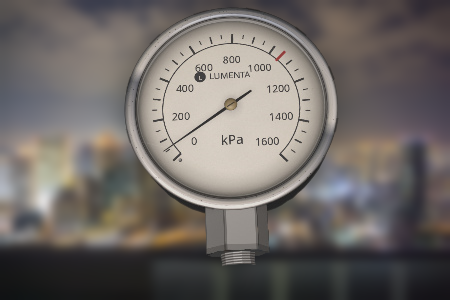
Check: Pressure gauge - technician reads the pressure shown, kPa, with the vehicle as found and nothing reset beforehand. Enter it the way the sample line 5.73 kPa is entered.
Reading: 50 kPa
